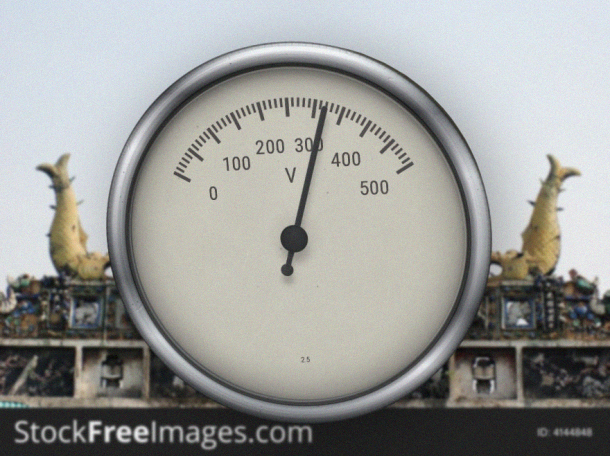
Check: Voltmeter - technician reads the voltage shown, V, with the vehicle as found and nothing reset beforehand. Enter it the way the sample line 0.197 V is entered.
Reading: 320 V
